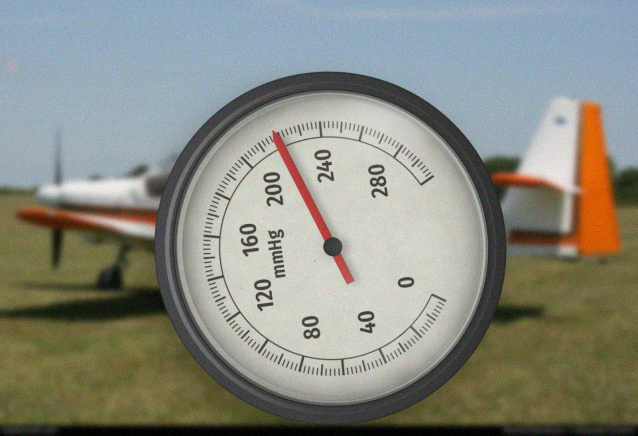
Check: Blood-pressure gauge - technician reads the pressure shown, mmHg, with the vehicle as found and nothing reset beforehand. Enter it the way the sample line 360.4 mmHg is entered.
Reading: 218 mmHg
